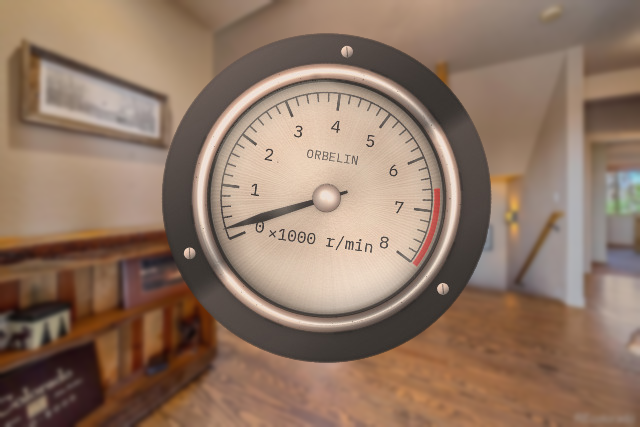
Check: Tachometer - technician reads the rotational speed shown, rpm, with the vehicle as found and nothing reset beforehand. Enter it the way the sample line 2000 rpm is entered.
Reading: 200 rpm
